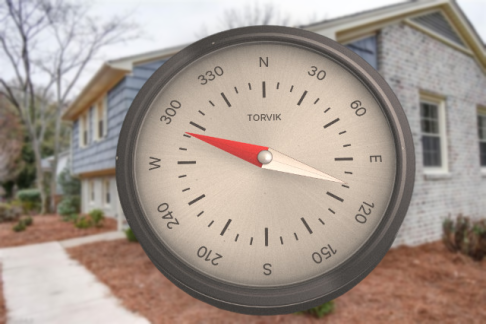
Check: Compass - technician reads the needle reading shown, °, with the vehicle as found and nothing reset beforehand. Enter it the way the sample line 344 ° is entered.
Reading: 290 °
